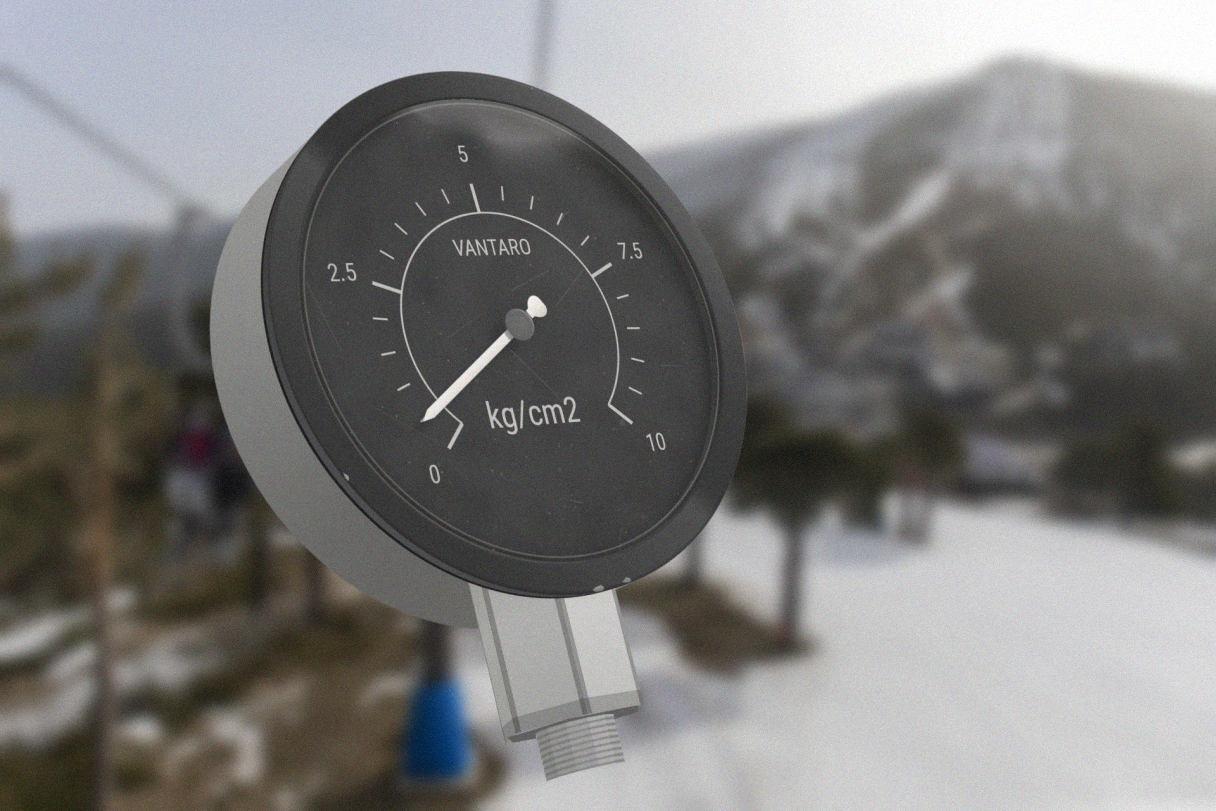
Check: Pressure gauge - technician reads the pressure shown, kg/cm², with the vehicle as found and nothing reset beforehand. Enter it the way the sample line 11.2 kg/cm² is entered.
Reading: 0.5 kg/cm²
